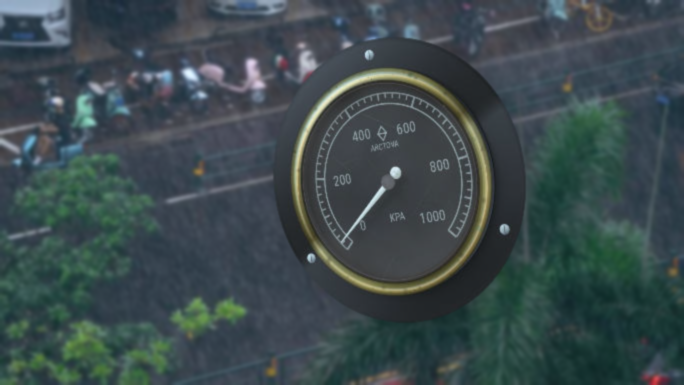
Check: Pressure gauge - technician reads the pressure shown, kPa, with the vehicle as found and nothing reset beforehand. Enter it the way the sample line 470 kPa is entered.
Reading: 20 kPa
